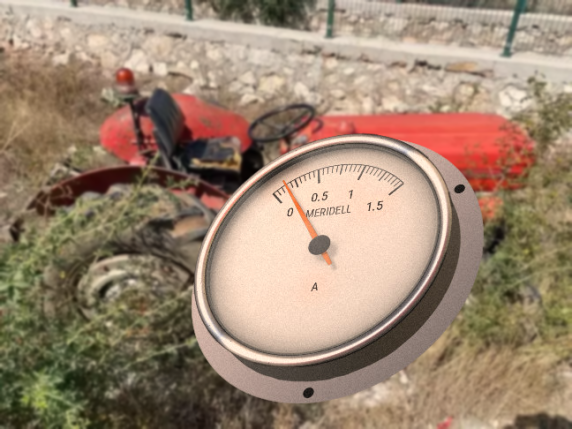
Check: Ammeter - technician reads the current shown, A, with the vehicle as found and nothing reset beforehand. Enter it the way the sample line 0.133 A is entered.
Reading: 0.15 A
